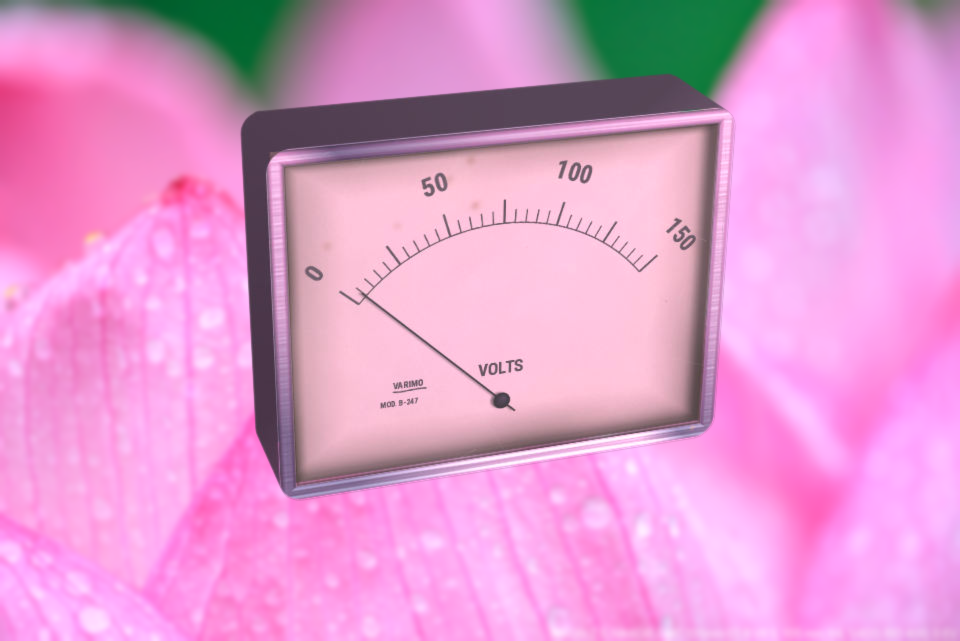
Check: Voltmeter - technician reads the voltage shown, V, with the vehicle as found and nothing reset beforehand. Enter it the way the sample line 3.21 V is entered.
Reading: 5 V
